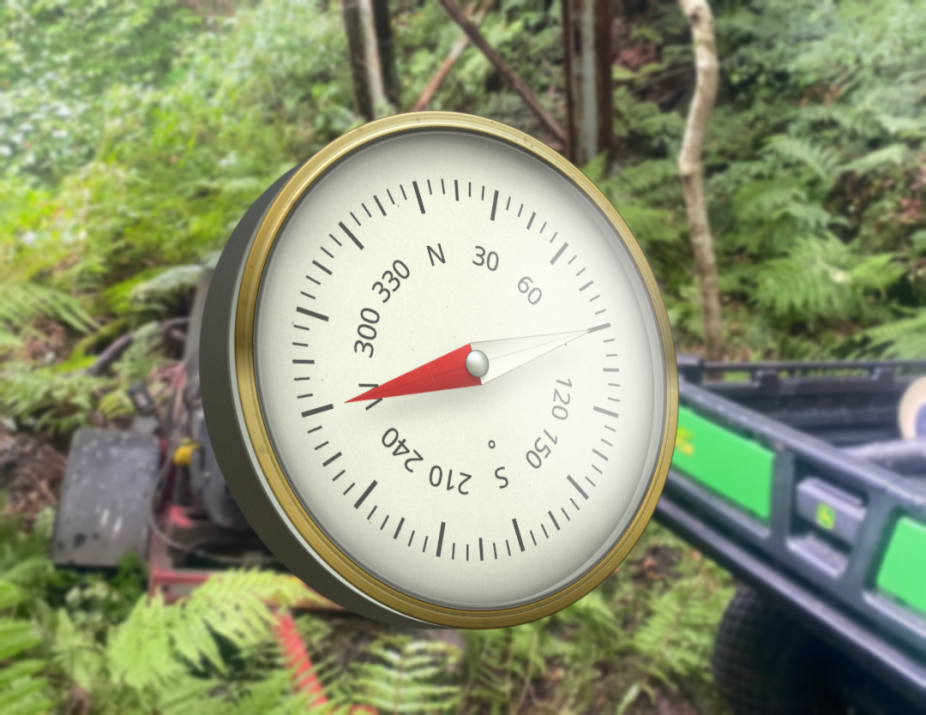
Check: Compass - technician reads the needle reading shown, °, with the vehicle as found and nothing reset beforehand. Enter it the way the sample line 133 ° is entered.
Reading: 270 °
